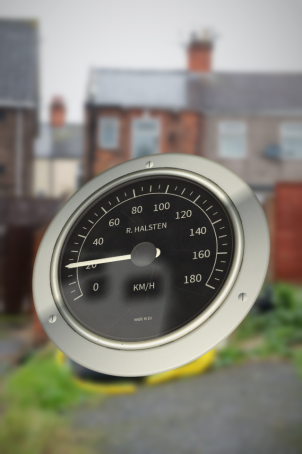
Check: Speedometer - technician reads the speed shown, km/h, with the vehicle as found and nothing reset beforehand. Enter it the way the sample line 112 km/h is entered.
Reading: 20 km/h
